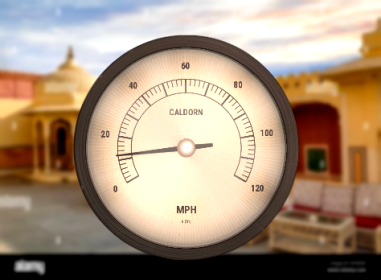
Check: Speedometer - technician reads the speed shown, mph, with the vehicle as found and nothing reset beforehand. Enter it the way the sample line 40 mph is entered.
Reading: 12 mph
